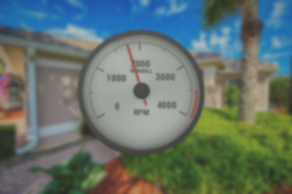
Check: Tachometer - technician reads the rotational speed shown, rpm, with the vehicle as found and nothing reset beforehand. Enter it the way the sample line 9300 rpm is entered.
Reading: 1750 rpm
